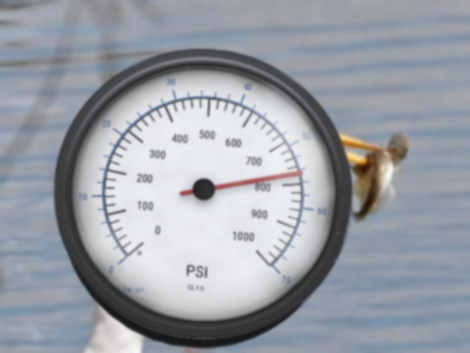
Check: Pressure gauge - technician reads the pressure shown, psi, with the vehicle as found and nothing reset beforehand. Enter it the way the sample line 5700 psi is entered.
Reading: 780 psi
